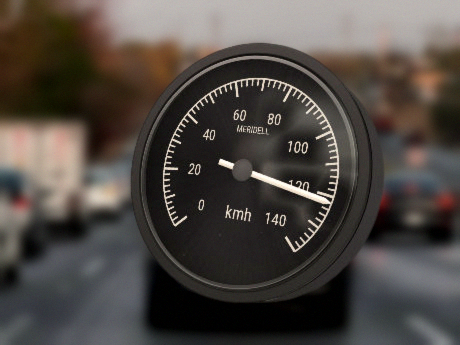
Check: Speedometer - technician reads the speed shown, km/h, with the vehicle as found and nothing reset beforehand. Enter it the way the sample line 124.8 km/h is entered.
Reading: 122 km/h
